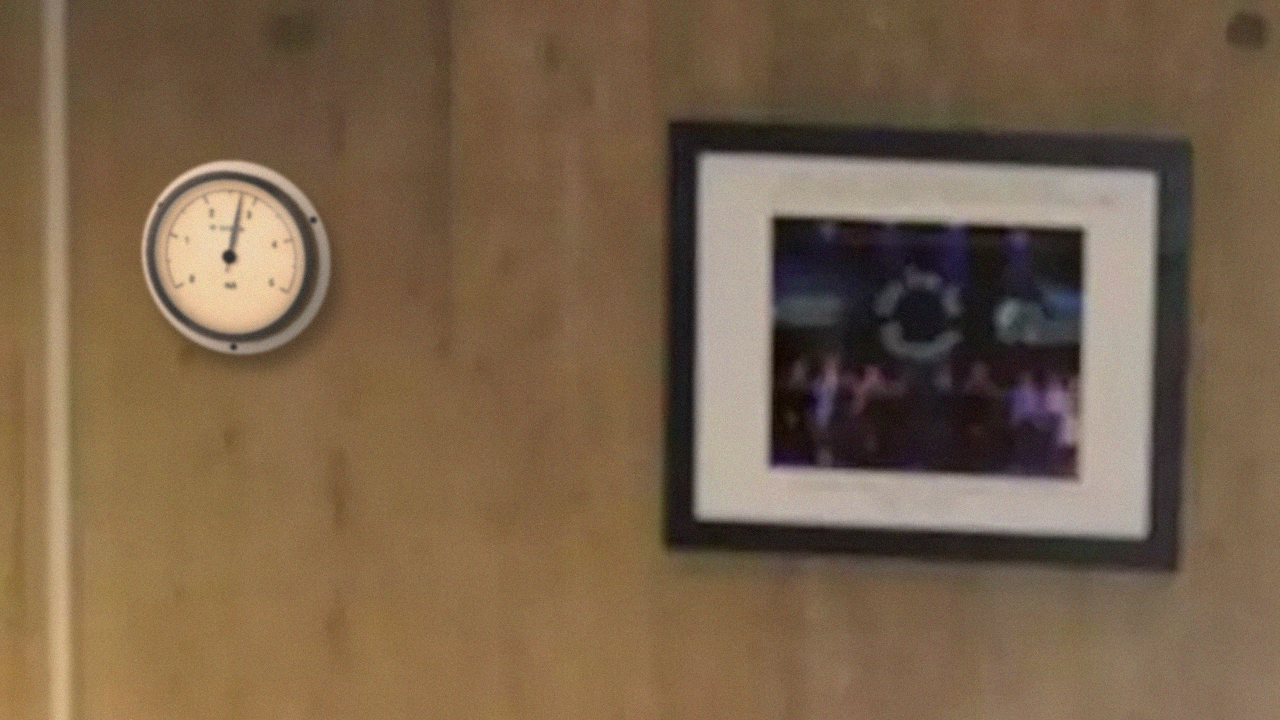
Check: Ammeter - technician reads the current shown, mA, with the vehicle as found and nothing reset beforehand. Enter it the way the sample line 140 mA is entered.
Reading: 2.75 mA
